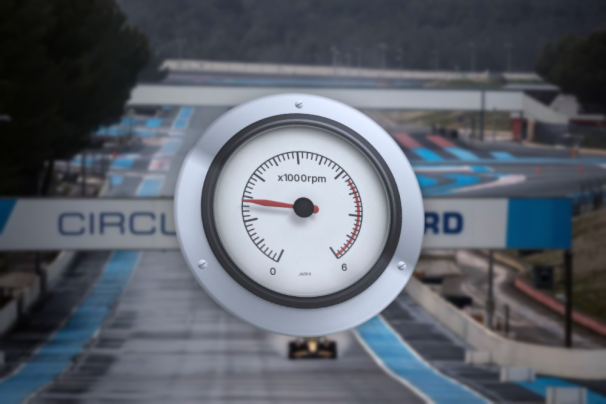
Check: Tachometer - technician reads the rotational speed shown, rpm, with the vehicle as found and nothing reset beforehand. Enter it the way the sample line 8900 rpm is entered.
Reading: 1400 rpm
